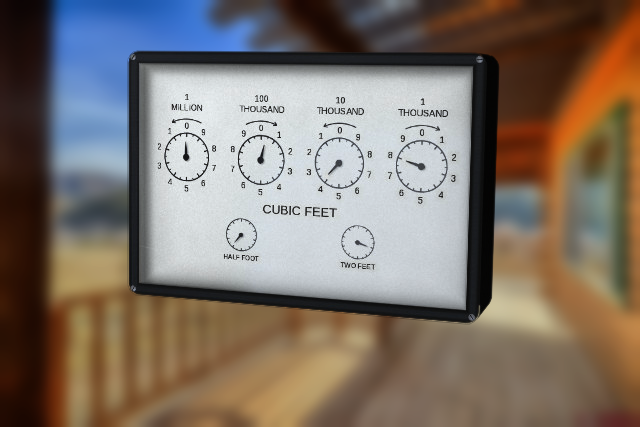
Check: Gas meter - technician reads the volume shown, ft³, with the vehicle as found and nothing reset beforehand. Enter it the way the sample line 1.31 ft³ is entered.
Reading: 3800 ft³
